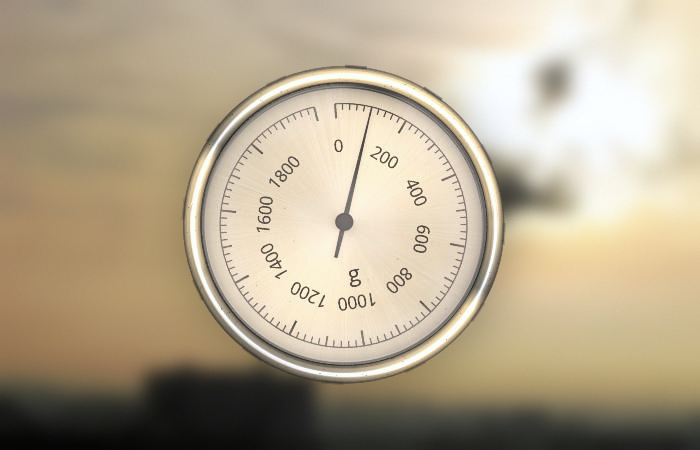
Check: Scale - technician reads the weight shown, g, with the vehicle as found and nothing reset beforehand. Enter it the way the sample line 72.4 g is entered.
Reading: 100 g
